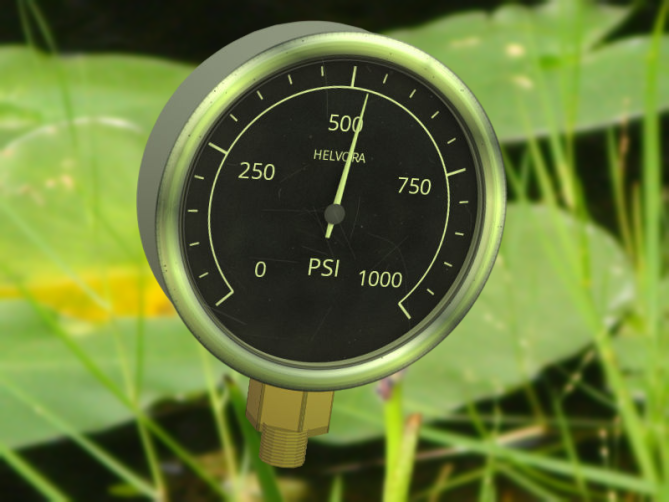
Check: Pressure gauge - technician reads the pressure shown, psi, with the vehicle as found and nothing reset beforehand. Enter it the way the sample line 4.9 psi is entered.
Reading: 525 psi
